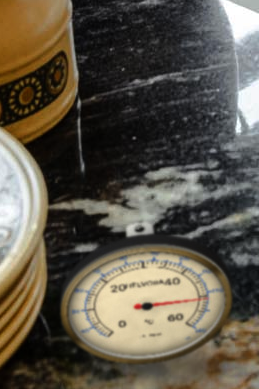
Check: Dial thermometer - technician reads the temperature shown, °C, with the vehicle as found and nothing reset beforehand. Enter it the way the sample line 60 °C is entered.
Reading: 50 °C
